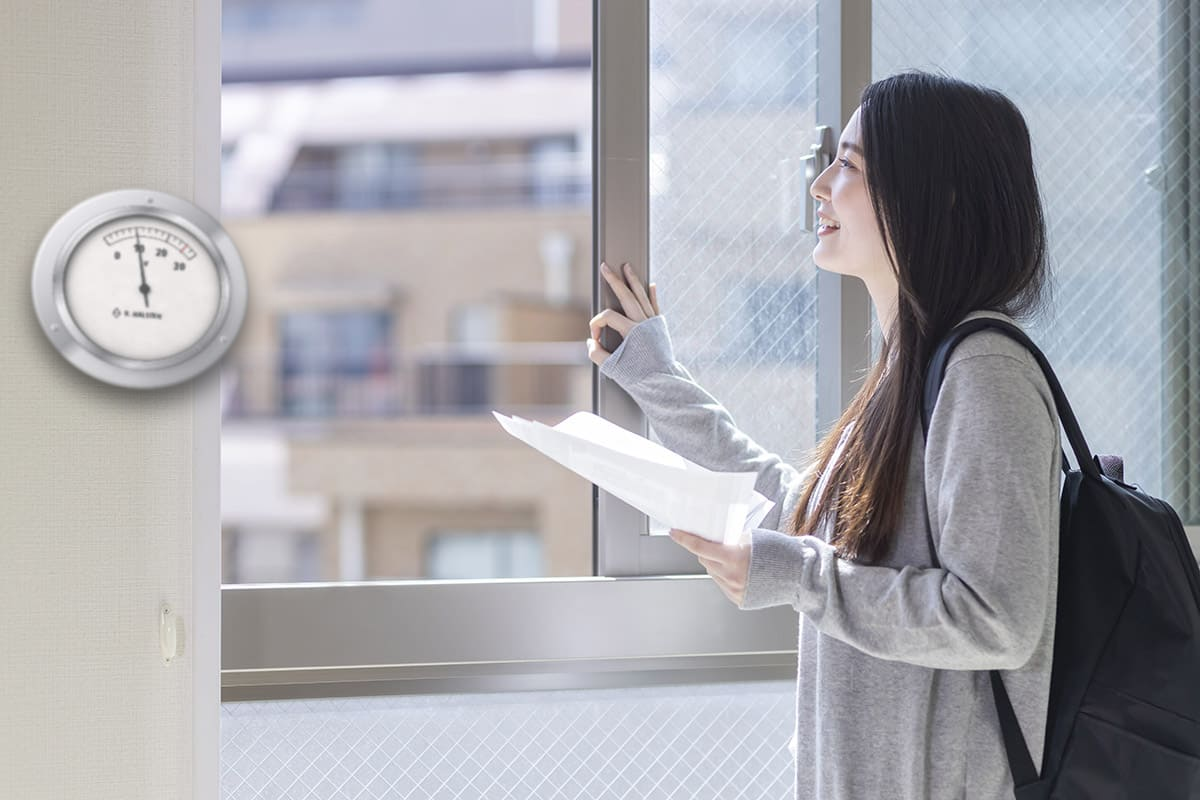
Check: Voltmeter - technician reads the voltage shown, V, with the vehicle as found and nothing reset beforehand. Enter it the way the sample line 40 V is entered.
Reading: 10 V
